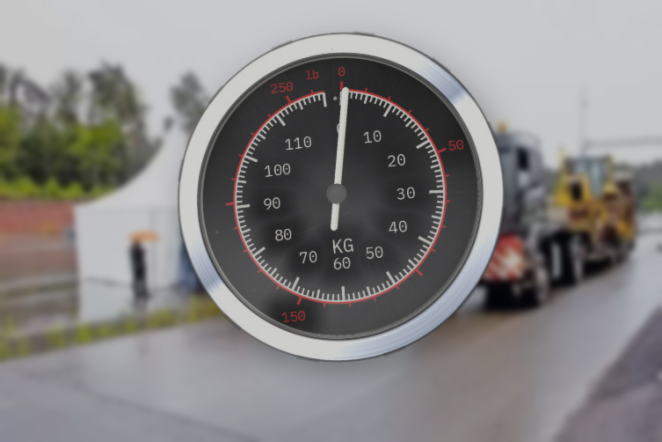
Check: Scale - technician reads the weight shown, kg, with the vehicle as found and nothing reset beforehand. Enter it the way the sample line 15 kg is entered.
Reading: 1 kg
